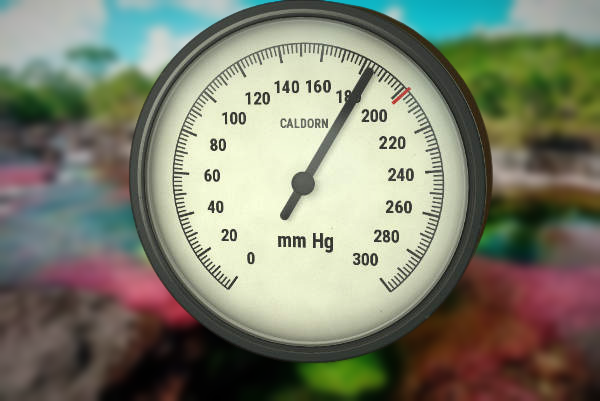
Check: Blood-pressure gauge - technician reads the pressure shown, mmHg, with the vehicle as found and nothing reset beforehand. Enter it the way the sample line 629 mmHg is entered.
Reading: 184 mmHg
